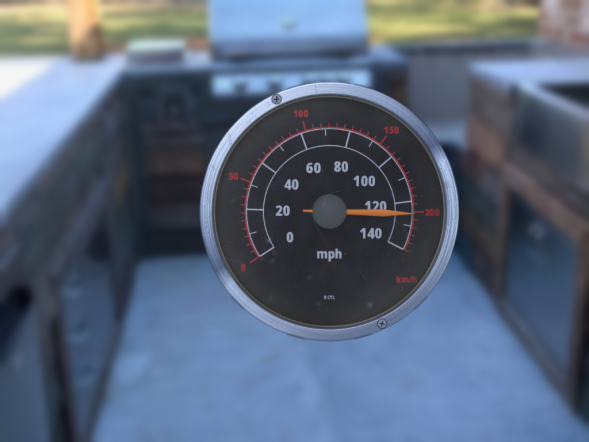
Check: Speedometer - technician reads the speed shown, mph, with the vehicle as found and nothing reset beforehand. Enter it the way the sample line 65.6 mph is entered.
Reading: 125 mph
